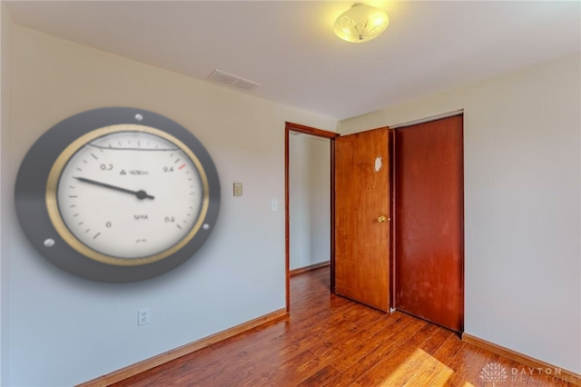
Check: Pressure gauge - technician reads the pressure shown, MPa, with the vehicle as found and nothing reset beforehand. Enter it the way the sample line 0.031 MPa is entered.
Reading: 0.14 MPa
